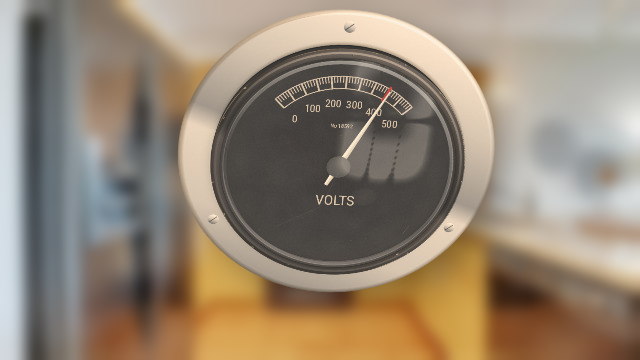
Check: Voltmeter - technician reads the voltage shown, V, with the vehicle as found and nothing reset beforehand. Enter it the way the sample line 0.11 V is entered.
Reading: 400 V
